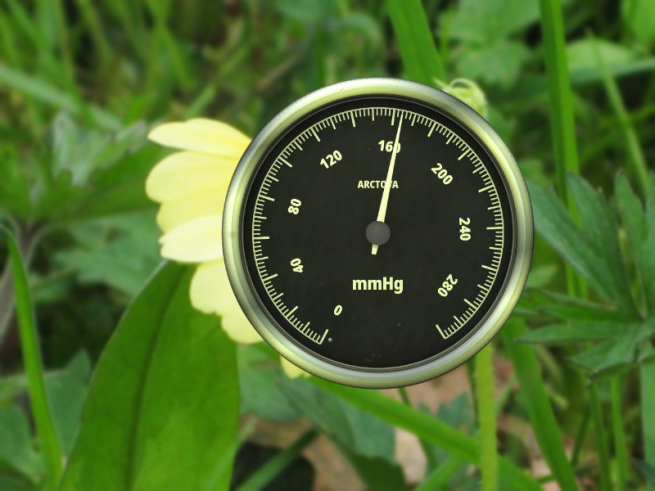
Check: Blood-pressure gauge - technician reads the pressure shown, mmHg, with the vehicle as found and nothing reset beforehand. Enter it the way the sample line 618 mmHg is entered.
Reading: 164 mmHg
